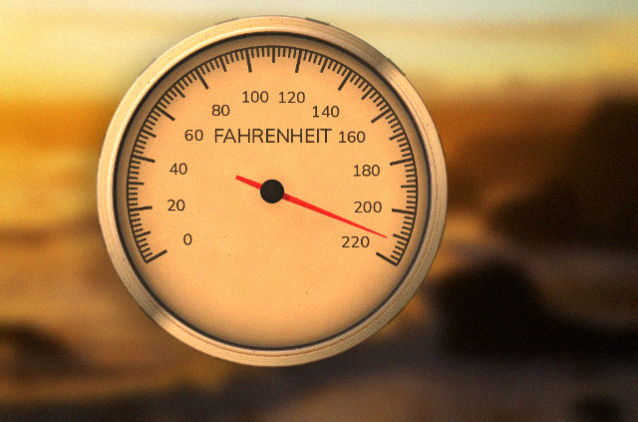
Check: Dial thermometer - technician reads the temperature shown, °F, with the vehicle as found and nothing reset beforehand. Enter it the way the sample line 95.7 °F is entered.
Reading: 212 °F
